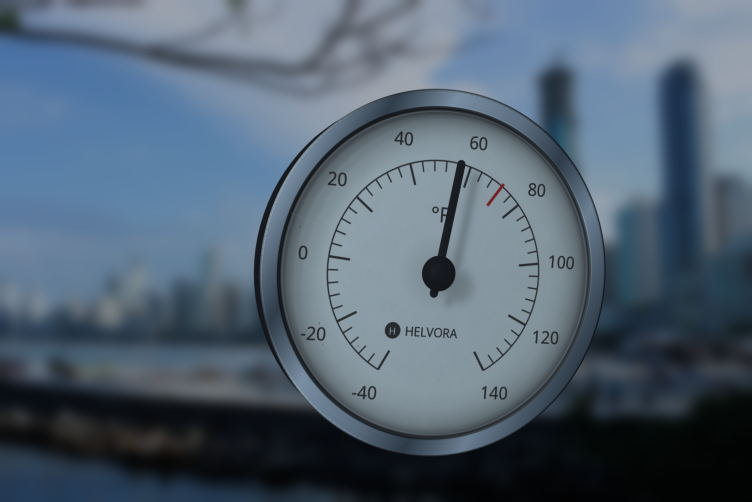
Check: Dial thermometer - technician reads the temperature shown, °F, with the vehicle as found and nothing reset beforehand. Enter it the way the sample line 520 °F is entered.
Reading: 56 °F
